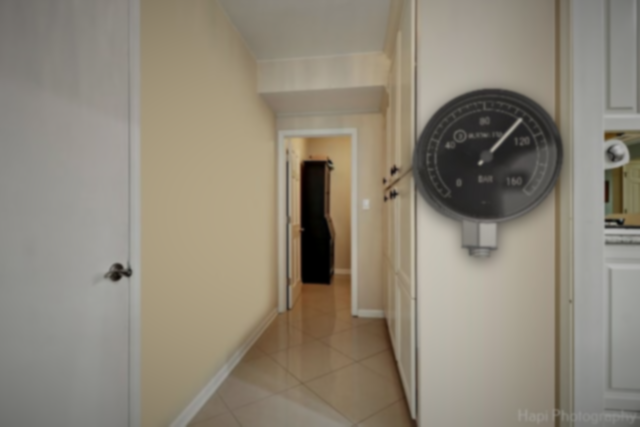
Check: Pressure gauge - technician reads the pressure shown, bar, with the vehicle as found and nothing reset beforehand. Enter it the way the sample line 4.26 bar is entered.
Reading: 105 bar
